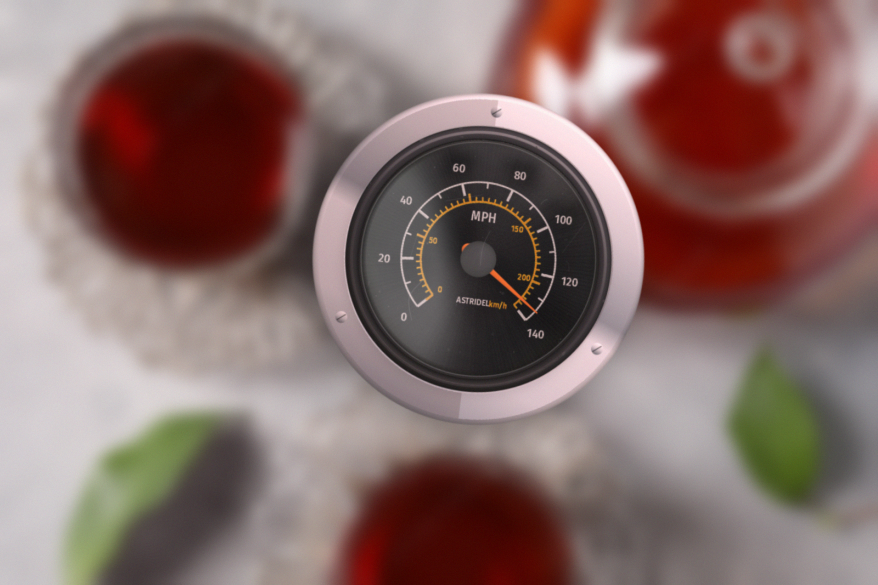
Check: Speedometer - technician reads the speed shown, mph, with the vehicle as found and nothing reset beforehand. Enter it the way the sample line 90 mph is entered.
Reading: 135 mph
